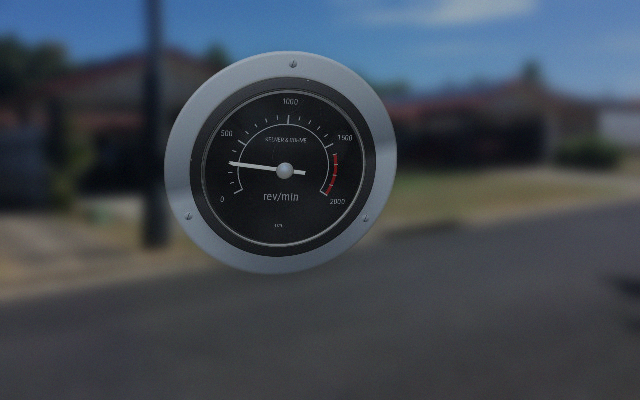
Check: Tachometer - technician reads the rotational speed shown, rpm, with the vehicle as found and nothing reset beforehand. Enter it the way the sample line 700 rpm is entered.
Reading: 300 rpm
